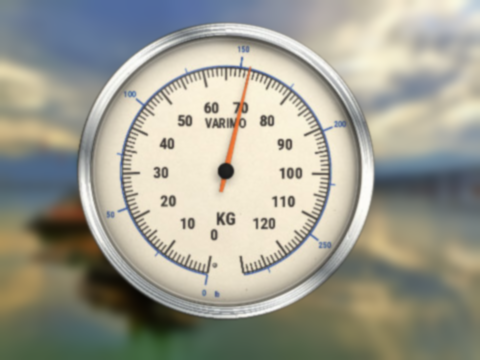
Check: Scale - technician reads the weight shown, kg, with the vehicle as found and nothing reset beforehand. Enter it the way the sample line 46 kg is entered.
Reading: 70 kg
